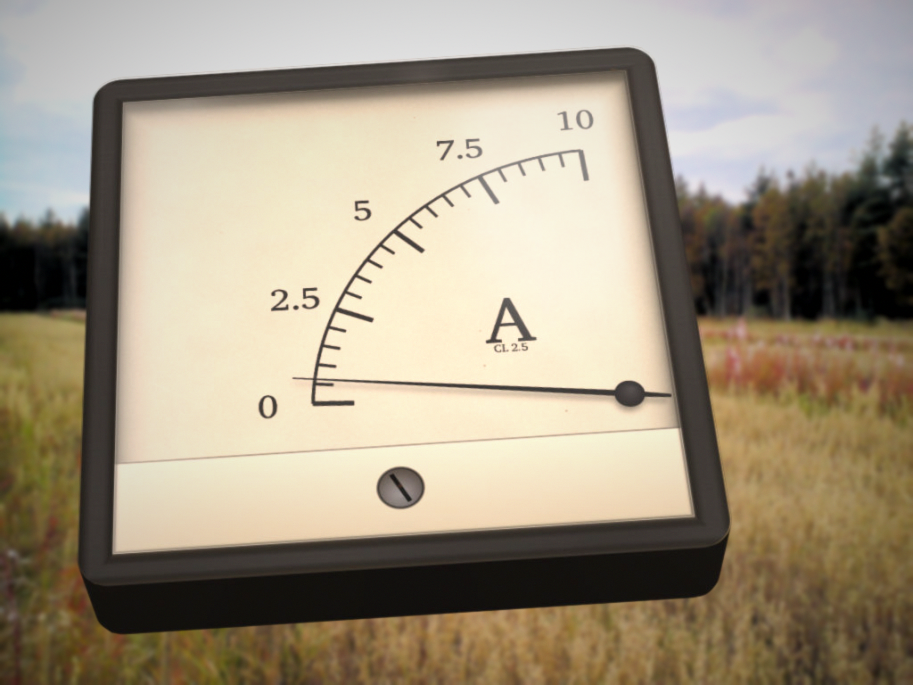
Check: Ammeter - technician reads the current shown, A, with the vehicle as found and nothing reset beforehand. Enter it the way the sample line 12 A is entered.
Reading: 0.5 A
